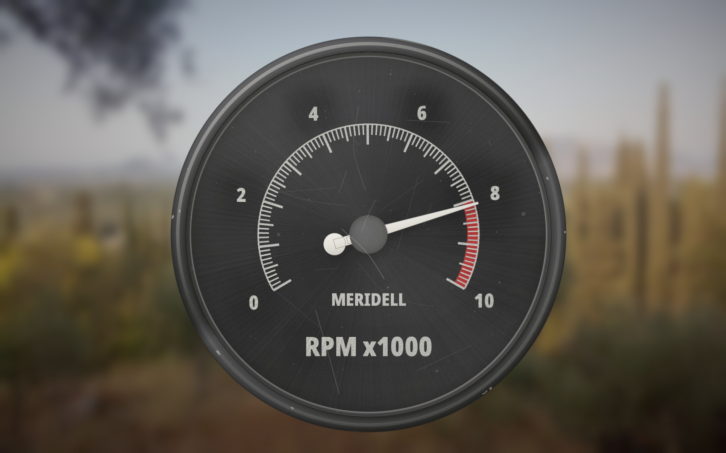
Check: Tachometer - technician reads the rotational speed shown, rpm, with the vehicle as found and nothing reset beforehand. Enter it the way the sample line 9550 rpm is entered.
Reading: 8100 rpm
